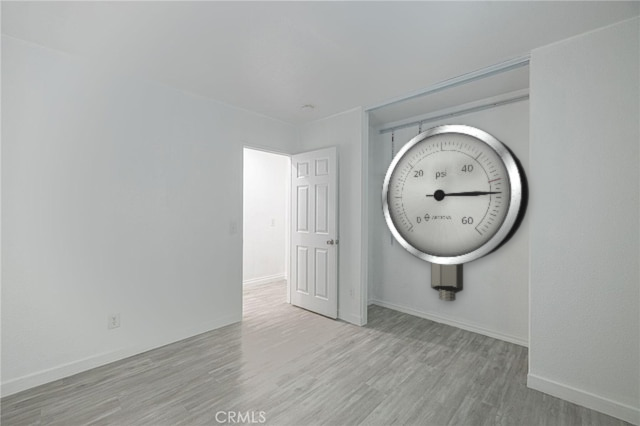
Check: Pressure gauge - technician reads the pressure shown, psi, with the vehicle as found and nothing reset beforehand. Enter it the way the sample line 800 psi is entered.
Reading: 50 psi
